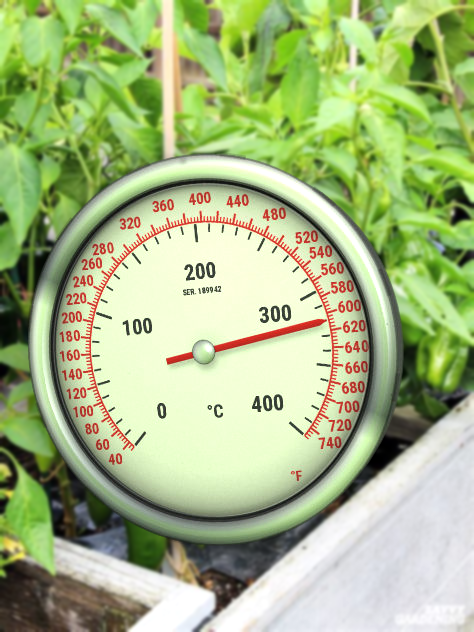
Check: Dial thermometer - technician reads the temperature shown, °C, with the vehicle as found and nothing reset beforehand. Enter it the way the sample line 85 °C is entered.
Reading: 320 °C
